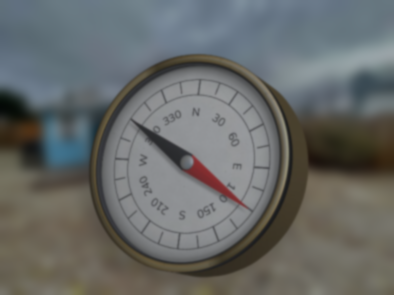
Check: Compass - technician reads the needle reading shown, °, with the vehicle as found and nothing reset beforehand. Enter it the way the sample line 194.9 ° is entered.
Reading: 120 °
